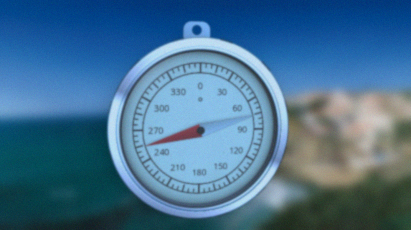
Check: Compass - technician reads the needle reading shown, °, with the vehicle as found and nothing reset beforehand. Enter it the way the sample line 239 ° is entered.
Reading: 255 °
